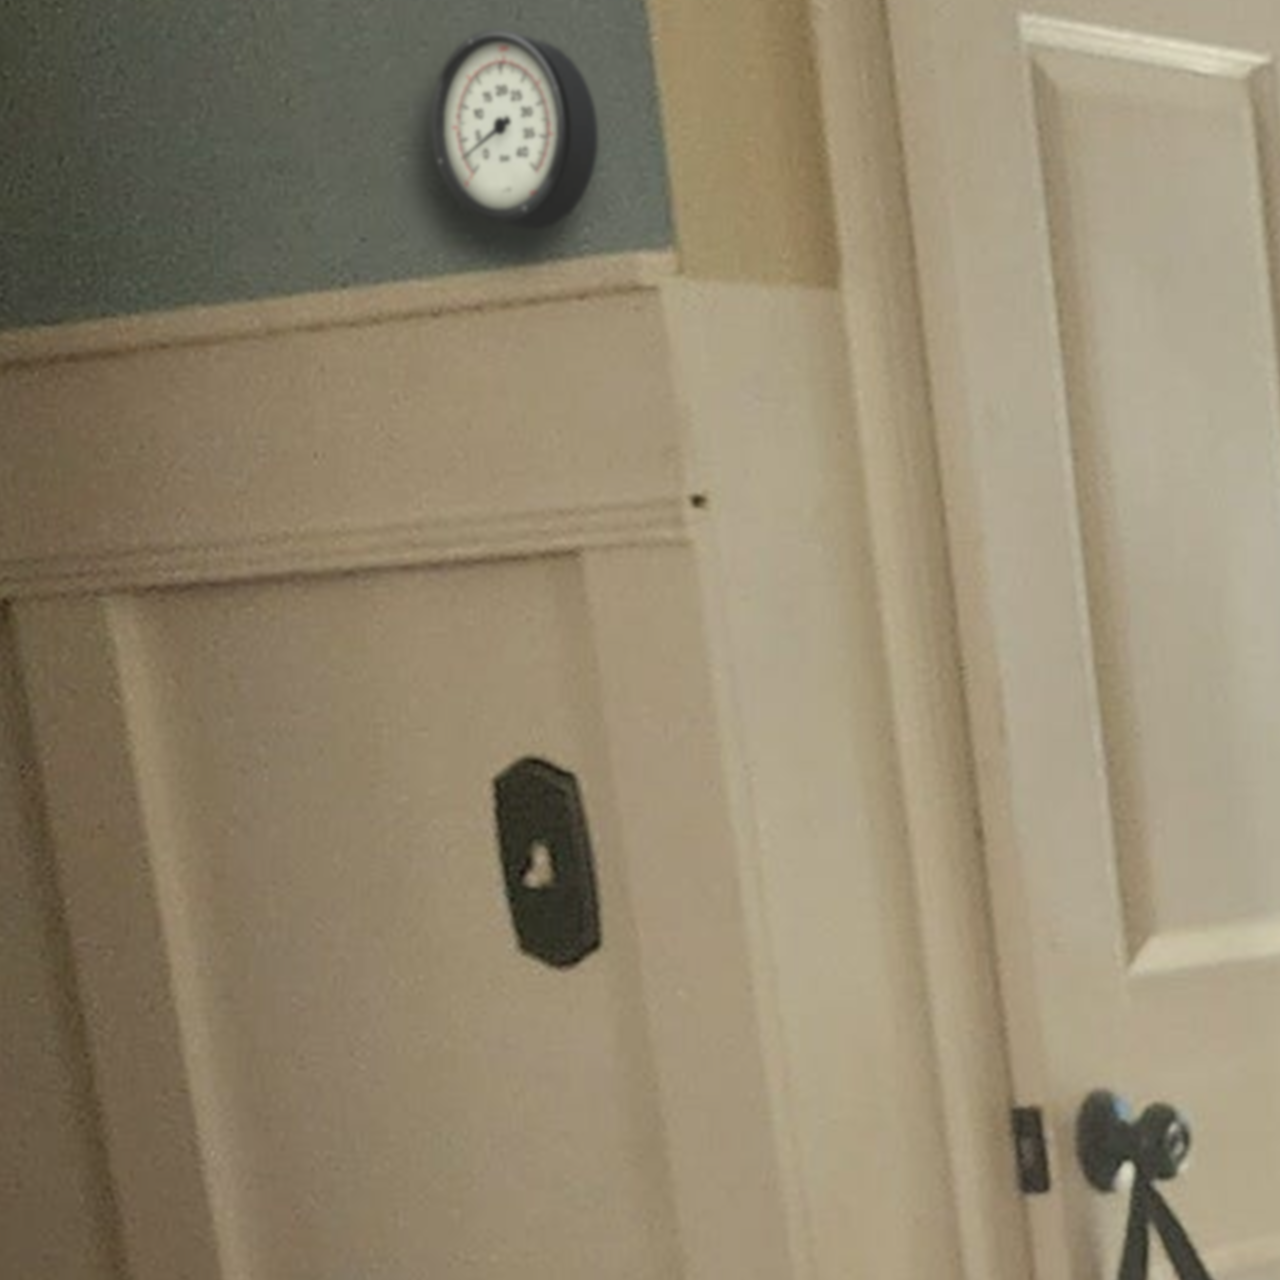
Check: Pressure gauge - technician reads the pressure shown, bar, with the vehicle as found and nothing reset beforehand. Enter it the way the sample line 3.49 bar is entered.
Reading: 2.5 bar
